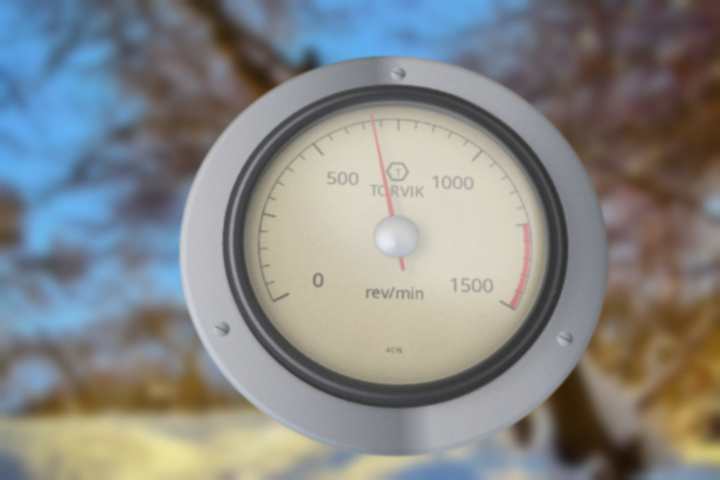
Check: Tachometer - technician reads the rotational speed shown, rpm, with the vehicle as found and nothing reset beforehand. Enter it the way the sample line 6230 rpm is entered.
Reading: 675 rpm
